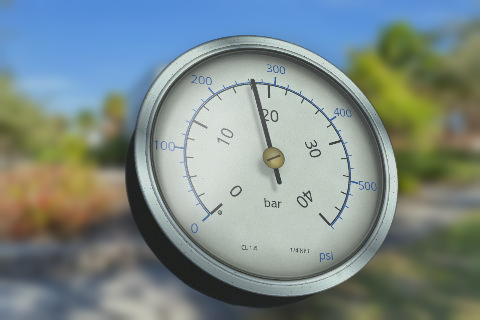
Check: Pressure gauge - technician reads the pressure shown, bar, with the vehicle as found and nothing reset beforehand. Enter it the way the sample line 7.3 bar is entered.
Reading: 18 bar
